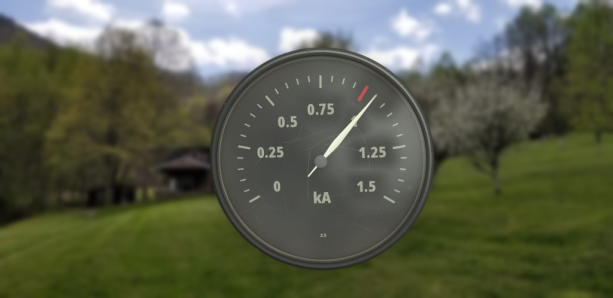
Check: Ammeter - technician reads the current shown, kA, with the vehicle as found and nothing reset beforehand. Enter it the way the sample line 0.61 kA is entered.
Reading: 1 kA
